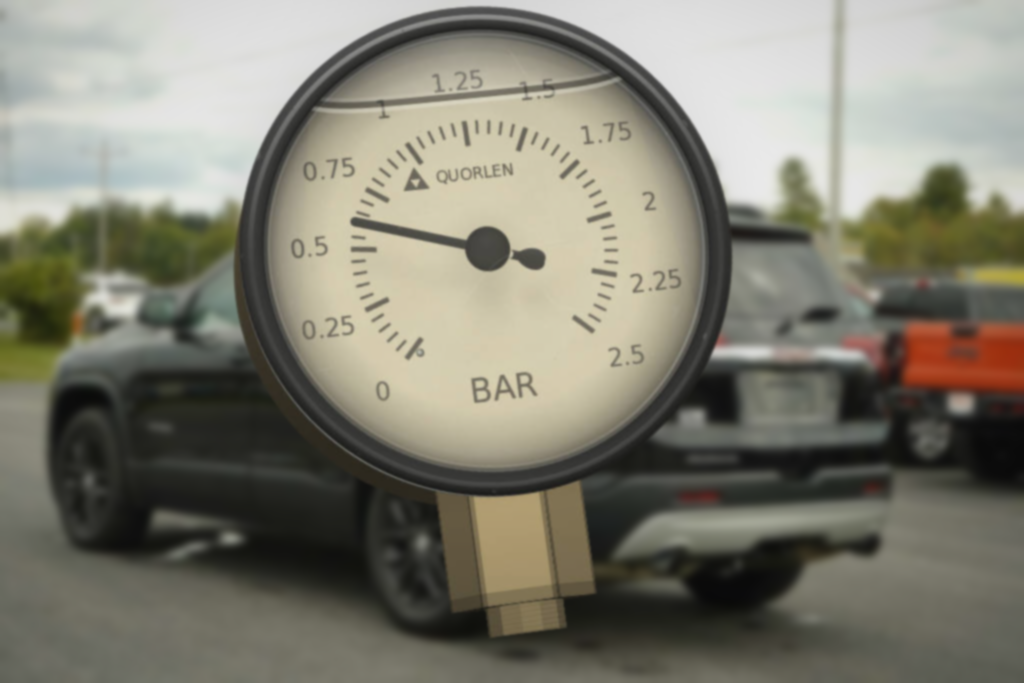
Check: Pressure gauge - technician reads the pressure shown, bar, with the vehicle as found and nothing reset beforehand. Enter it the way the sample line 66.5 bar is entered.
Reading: 0.6 bar
